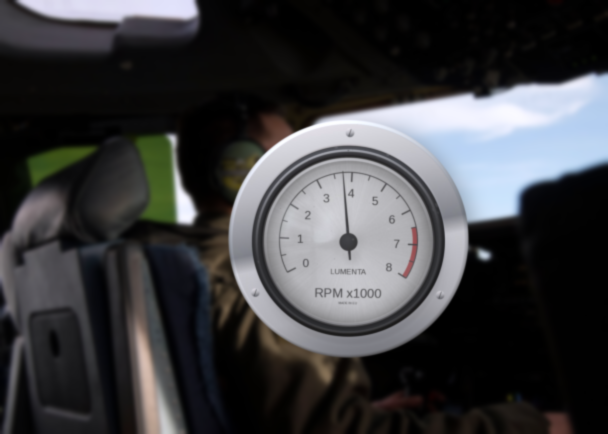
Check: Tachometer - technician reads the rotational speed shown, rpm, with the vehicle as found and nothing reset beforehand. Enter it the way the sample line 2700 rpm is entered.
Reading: 3750 rpm
